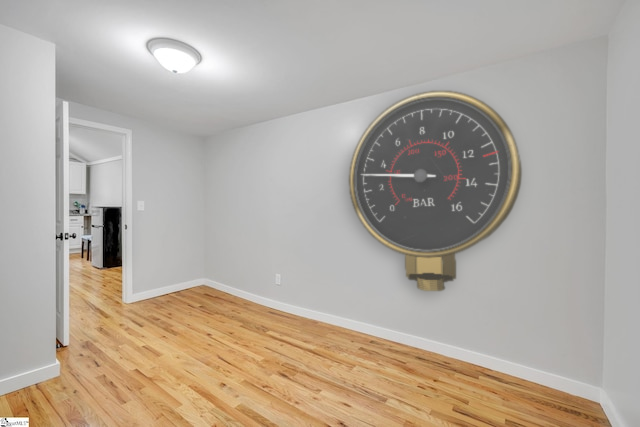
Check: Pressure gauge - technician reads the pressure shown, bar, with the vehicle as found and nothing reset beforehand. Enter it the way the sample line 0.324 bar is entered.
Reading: 3 bar
